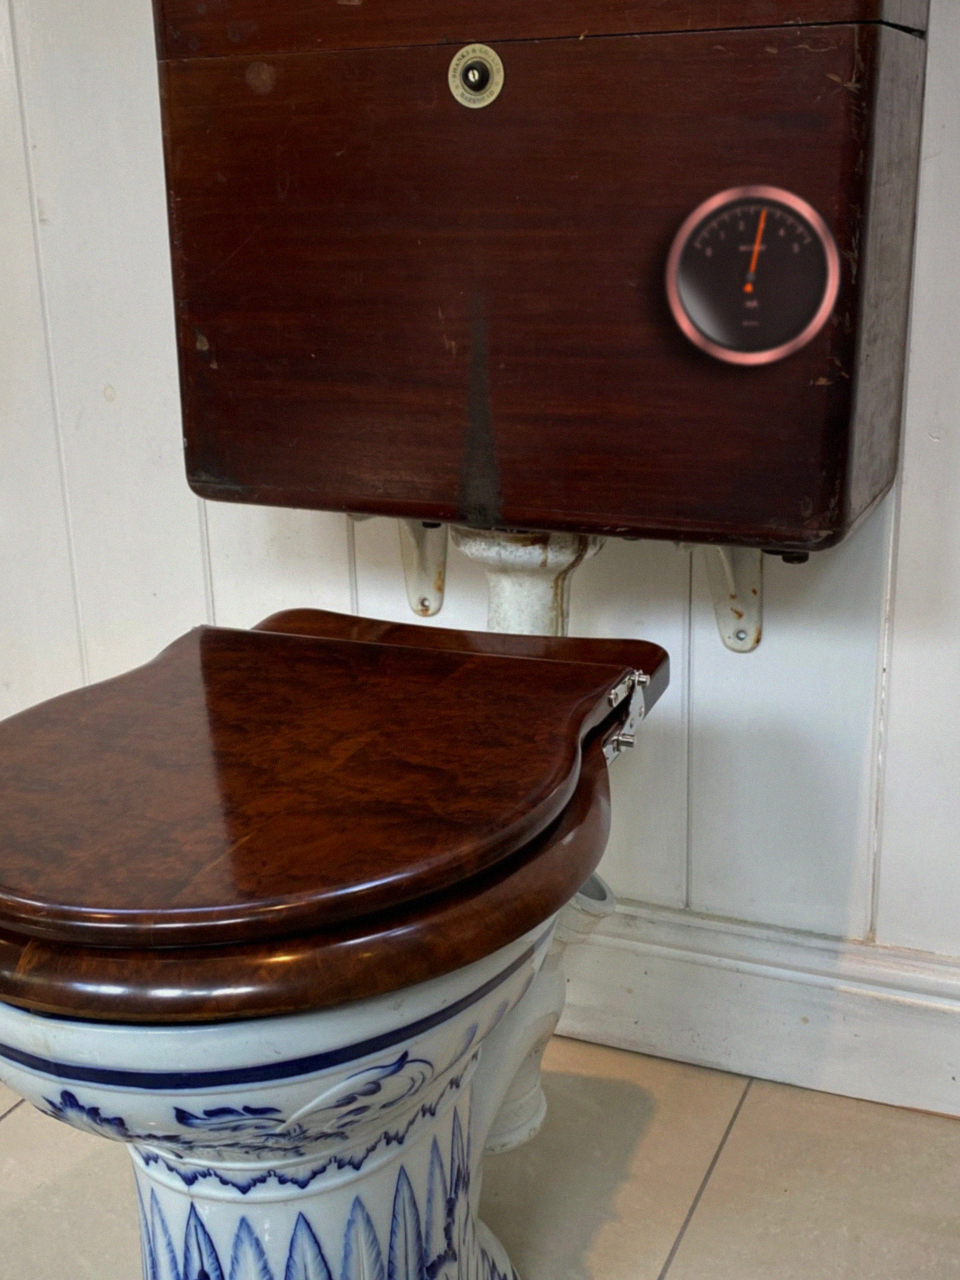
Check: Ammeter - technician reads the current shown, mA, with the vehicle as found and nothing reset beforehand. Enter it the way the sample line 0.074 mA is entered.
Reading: 3 mA
